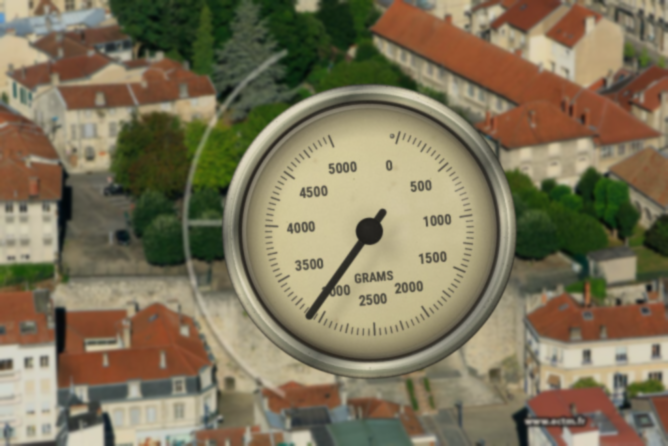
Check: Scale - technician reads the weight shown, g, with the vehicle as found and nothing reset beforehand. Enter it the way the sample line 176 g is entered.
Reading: 3100 g
